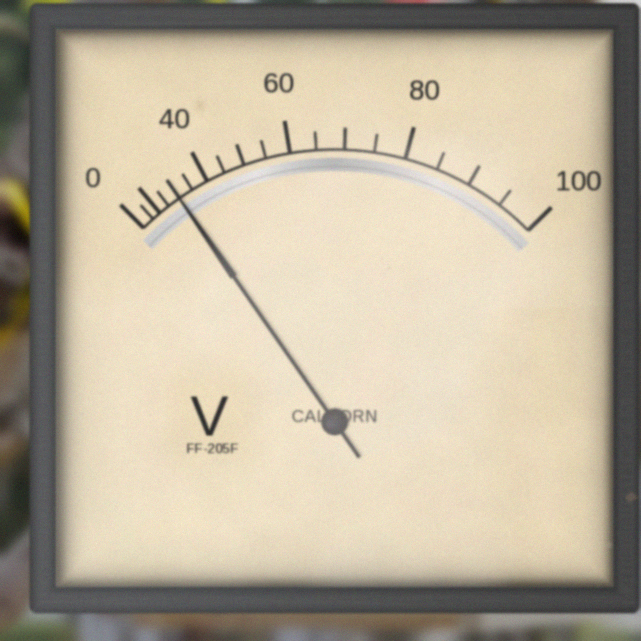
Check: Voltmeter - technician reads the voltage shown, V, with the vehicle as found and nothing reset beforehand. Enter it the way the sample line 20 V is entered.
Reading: 30 V
